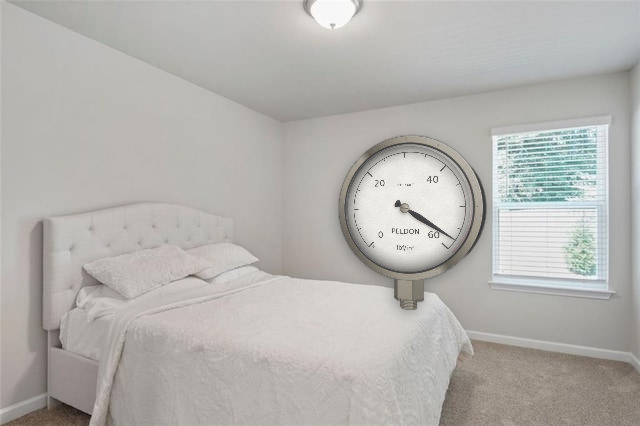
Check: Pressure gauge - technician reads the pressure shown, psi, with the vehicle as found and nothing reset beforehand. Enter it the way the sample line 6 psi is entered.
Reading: 57.5 psi
